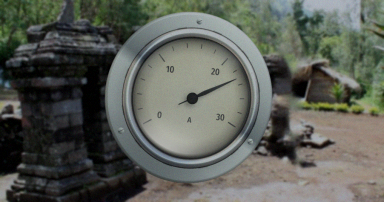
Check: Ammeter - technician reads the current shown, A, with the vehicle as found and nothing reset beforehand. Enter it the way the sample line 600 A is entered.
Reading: 23 A
